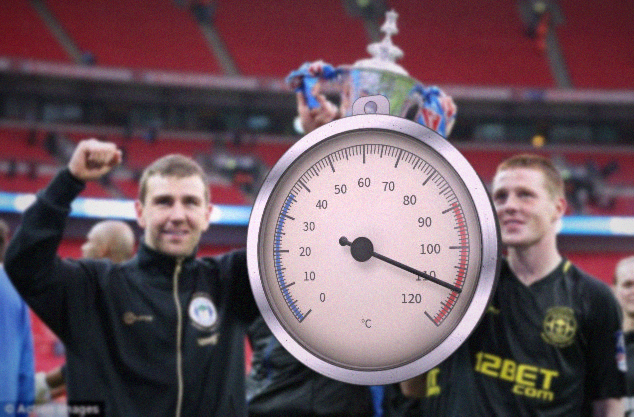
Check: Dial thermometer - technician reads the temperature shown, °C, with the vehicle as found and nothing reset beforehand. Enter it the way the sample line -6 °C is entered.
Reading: 110 °C
